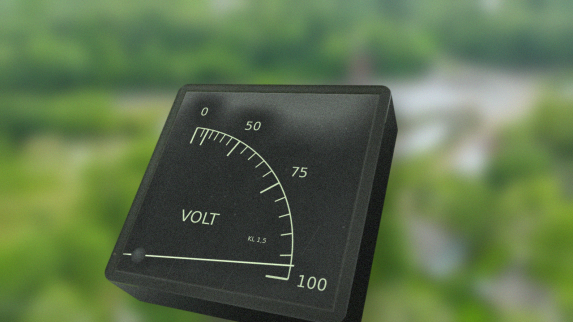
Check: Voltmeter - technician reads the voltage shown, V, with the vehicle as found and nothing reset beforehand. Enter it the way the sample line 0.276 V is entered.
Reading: 97.5 V
